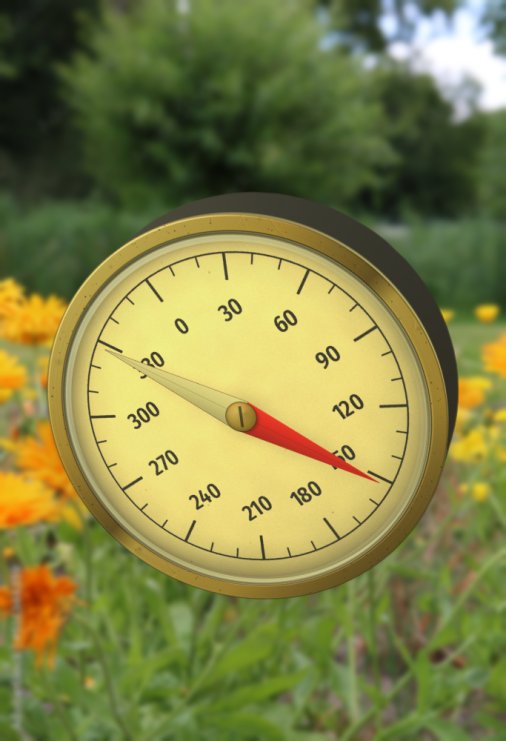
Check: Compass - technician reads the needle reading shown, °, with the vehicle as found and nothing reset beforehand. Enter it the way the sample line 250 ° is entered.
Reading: 150 °
